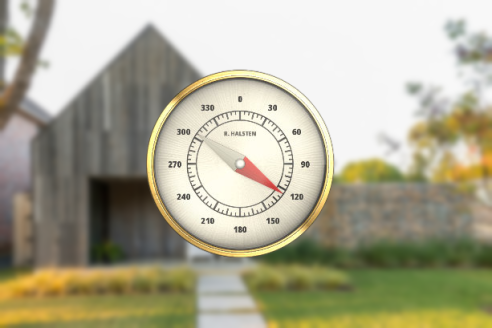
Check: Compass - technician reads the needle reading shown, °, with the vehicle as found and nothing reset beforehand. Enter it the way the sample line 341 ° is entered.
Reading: 125 °
